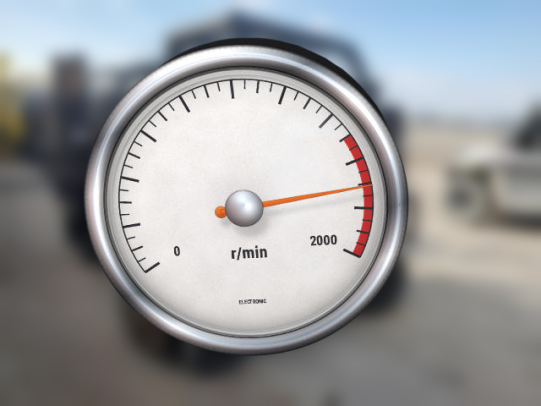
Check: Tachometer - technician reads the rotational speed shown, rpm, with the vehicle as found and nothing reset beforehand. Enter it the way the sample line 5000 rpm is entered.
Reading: 1700 rpm
